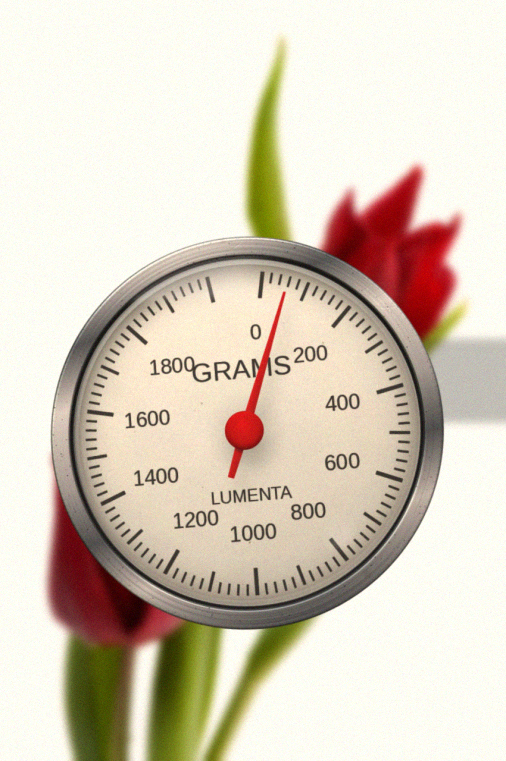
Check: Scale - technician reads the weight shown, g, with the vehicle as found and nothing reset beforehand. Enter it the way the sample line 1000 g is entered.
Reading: 60 g
